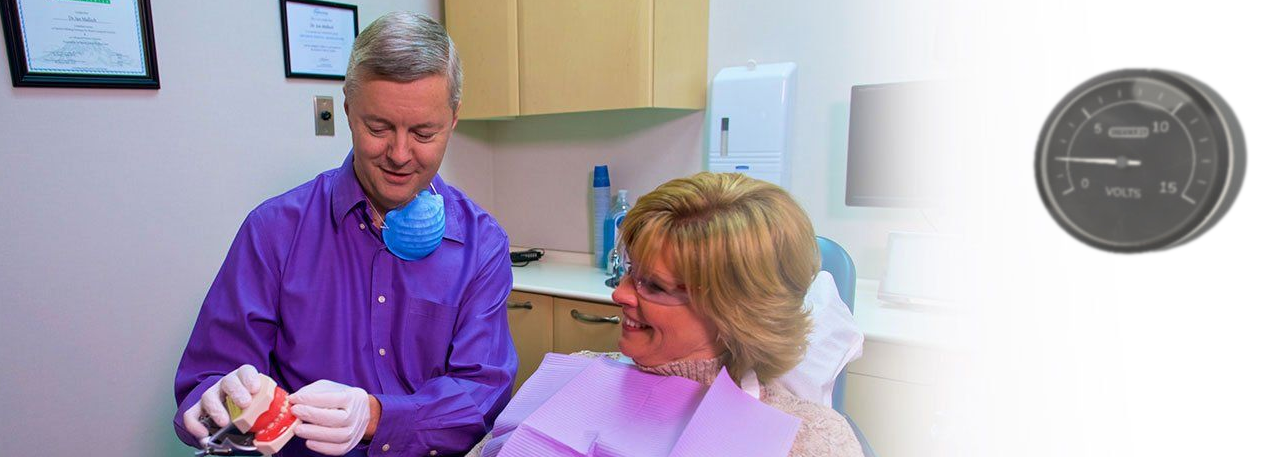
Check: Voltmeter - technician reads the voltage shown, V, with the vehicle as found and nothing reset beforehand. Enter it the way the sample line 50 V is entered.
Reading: 2 V
